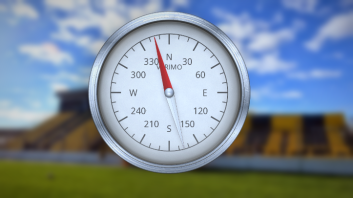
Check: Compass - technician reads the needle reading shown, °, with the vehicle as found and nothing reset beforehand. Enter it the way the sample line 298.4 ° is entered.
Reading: 345 °
